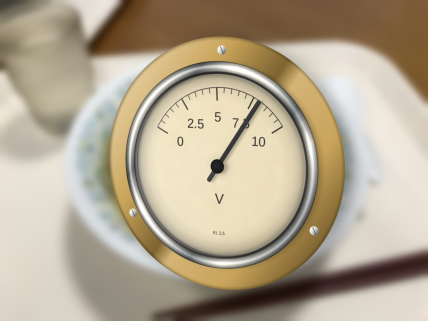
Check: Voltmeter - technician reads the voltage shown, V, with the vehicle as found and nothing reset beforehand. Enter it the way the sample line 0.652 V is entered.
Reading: 8 V
